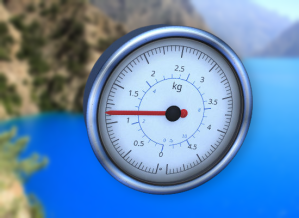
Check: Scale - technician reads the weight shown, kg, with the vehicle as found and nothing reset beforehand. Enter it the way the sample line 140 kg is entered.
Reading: 1.15 kg
